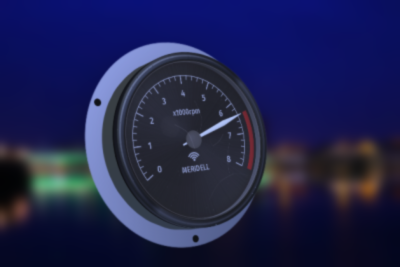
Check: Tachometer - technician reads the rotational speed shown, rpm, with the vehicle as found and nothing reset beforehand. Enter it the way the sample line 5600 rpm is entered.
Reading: 6400 rpm
